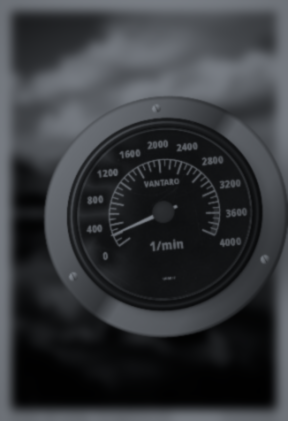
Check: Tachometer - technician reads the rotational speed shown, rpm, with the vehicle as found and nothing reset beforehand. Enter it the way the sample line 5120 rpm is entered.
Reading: 200 rpm
